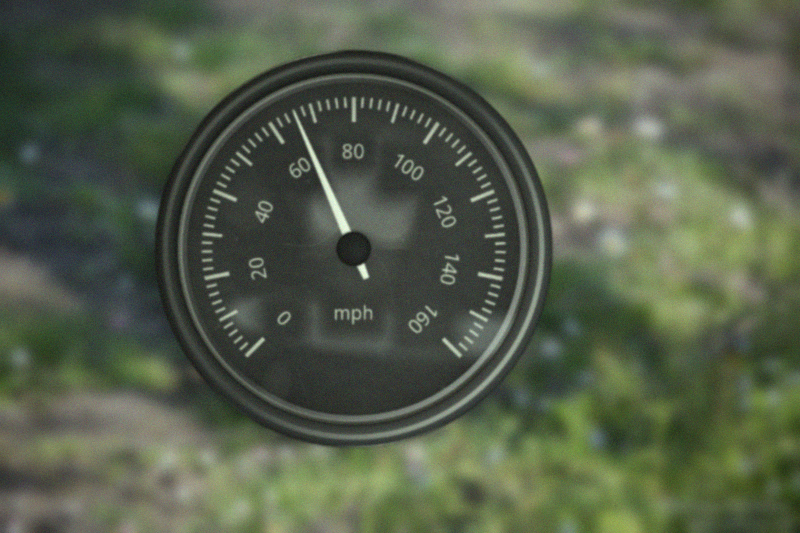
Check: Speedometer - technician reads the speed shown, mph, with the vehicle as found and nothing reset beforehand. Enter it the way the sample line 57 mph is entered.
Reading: 66 mph
